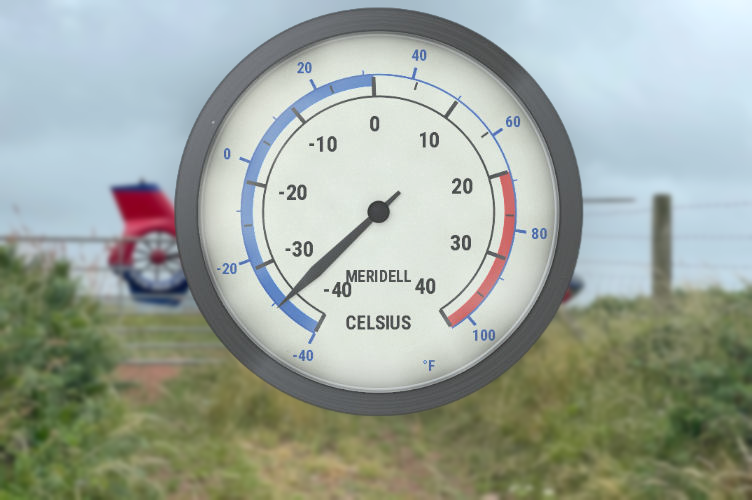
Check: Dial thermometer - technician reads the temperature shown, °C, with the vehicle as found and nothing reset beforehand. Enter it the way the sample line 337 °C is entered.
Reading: -35 °C
